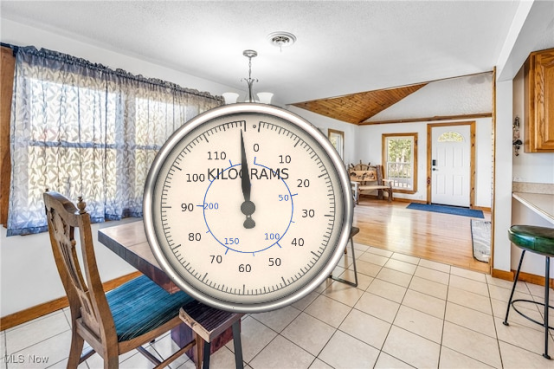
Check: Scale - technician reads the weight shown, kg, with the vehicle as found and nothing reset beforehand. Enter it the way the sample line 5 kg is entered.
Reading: 119 kg
